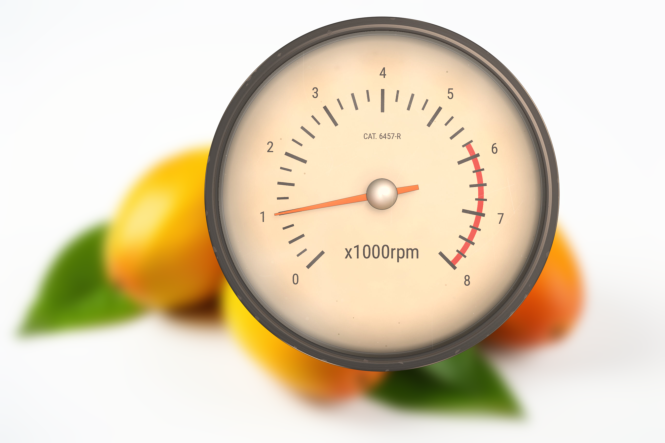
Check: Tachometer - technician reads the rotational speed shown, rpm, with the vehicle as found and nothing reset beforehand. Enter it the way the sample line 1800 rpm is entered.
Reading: 1000 rpm
